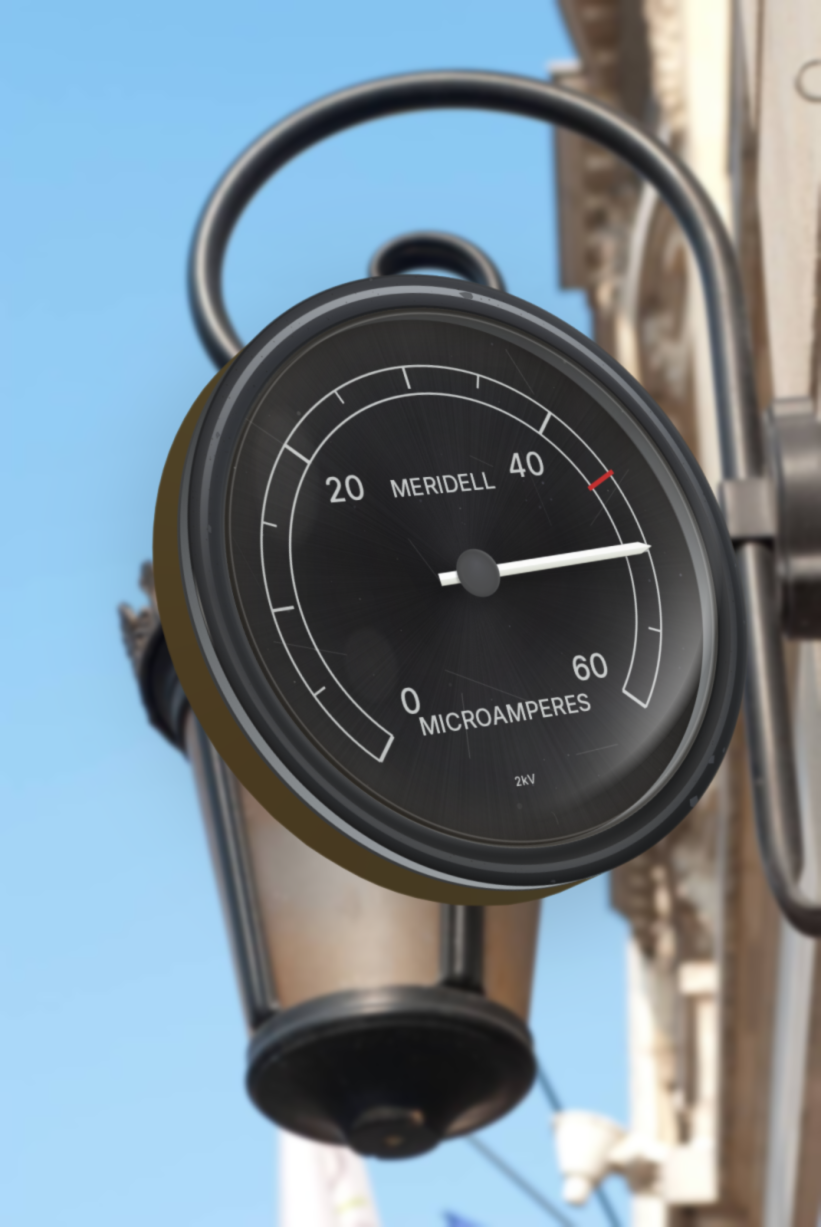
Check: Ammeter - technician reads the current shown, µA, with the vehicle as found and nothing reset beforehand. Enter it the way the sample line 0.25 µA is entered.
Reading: 50 µA
